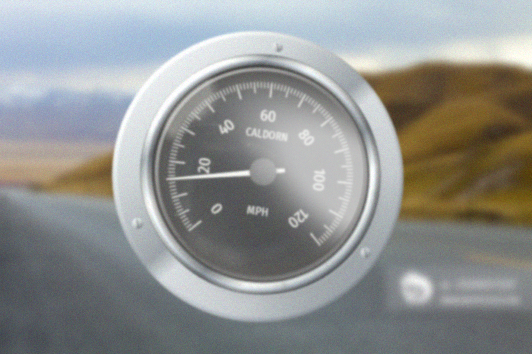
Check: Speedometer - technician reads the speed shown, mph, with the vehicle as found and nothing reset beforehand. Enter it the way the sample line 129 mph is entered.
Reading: 15 mph
